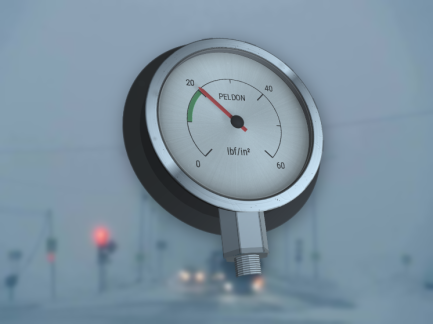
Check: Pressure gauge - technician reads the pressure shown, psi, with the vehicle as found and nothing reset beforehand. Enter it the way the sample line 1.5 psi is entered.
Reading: 20 psi
